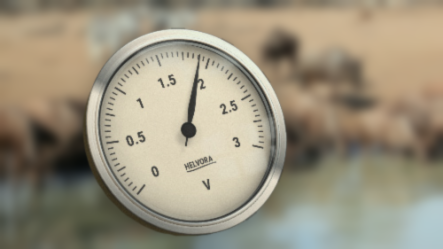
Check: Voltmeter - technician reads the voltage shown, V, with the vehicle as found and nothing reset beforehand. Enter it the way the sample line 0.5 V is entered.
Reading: 1.9 V
